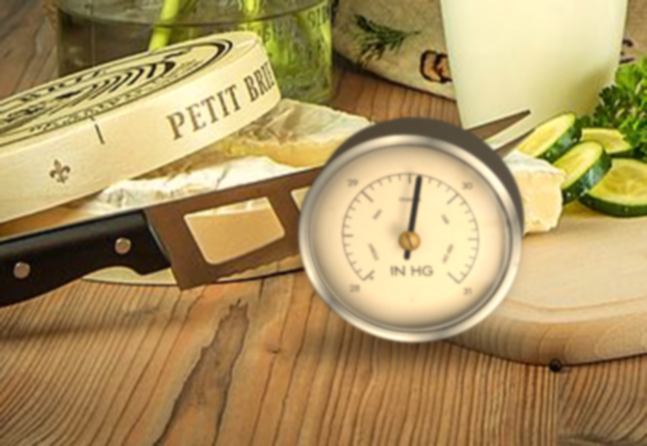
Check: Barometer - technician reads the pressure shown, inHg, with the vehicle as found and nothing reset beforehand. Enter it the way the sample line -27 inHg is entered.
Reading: 29.6 inHg
